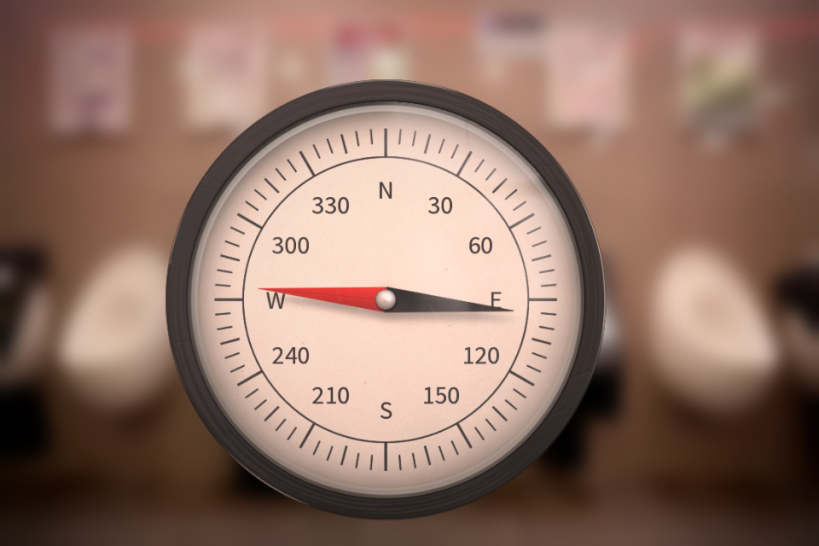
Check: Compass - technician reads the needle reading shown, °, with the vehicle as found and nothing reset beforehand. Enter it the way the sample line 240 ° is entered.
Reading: 275 °
